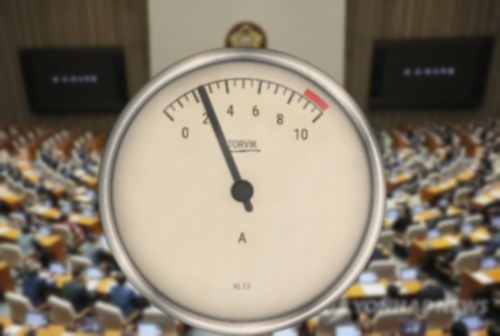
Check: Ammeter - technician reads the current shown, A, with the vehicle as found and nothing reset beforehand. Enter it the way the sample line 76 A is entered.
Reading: 2.5 A
